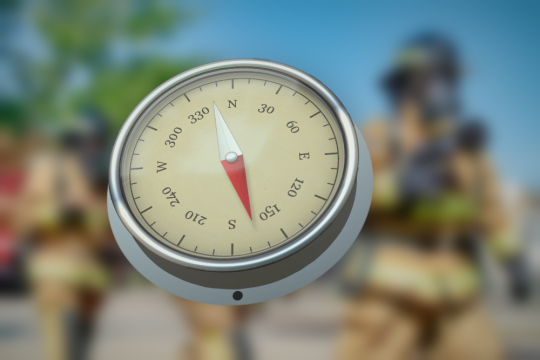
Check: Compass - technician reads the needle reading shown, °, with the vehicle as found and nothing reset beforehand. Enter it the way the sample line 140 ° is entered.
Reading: 165 °
